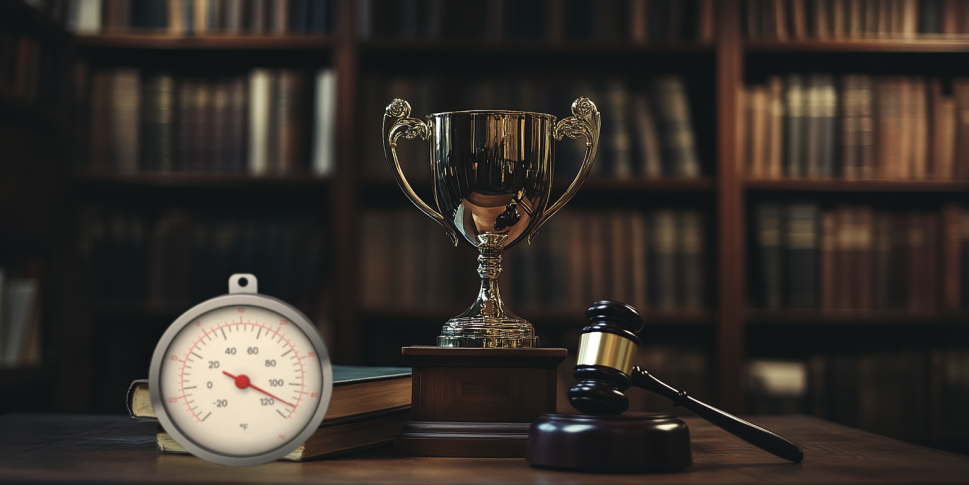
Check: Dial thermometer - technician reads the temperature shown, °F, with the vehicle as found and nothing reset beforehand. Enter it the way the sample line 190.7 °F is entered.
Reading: 112 °F
